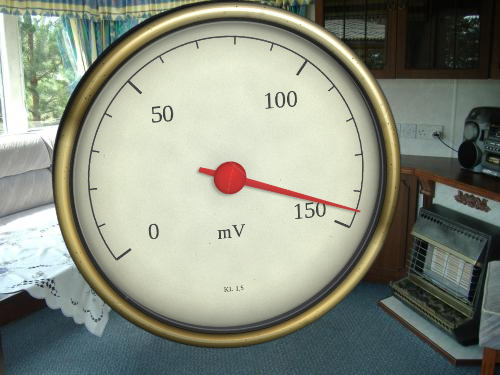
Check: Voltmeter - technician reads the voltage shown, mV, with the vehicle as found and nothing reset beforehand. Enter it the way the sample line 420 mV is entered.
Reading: 145 mV
